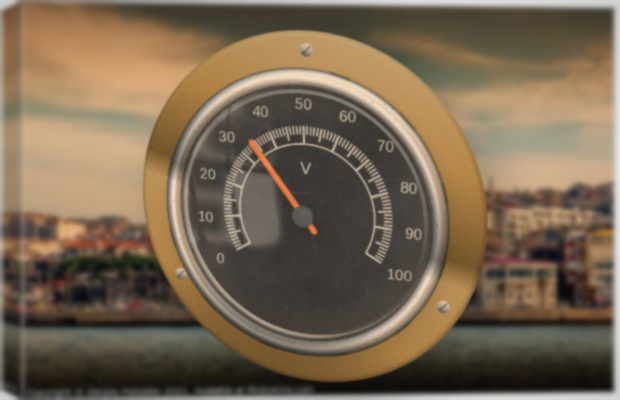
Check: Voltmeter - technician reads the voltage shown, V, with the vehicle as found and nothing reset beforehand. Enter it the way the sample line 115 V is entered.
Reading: 35 V
